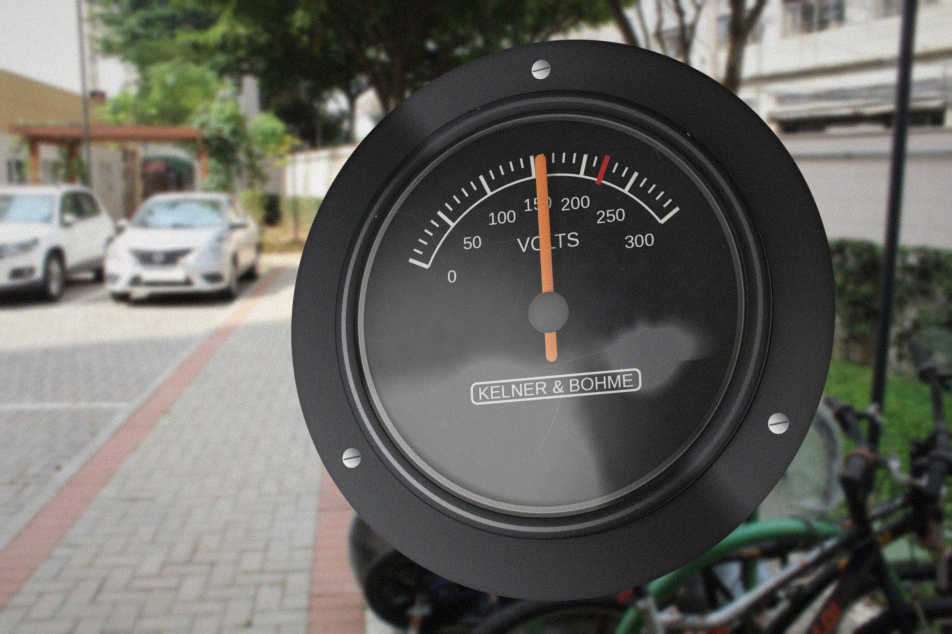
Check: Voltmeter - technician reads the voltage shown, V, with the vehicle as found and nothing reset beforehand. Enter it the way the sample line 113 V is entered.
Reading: 160 V
